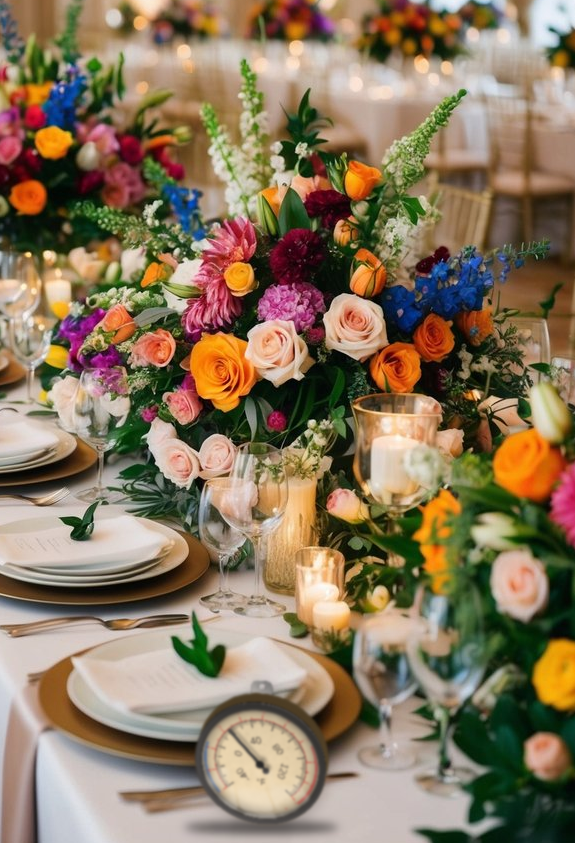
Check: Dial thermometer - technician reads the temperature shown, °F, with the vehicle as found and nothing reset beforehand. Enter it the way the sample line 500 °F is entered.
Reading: 20 °F
